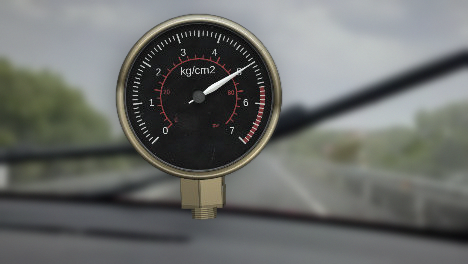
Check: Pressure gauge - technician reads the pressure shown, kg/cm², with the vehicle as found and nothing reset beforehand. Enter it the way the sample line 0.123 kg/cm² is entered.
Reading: 5 kg/cm²
